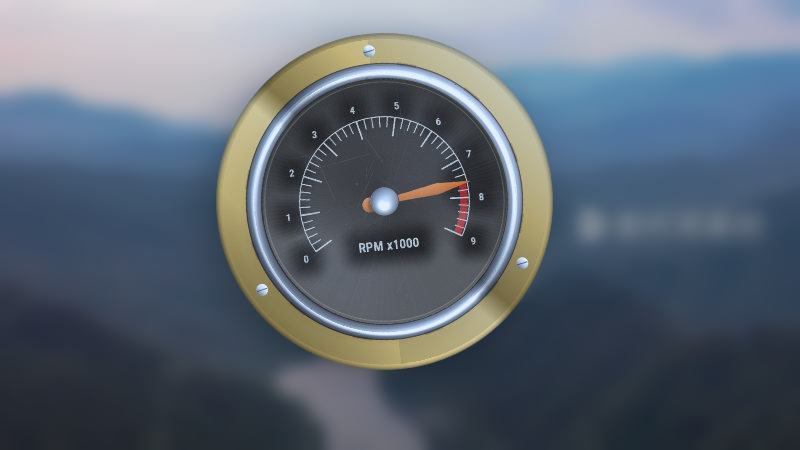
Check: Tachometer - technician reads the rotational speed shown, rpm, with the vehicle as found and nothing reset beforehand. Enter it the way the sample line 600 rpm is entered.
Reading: 7600 rpm
